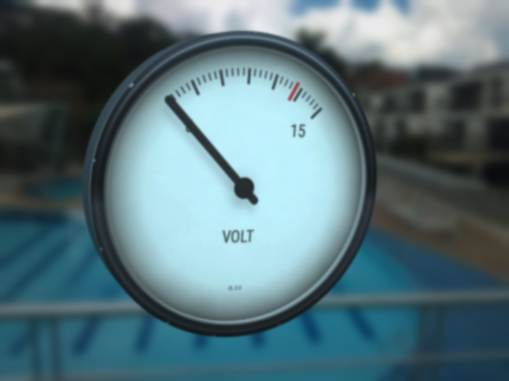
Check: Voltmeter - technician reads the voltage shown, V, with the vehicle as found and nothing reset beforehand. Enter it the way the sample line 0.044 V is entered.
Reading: 0 V
